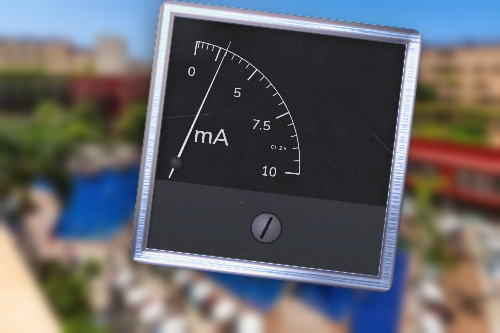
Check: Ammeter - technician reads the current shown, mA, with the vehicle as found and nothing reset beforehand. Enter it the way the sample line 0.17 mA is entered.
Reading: 3 mA
